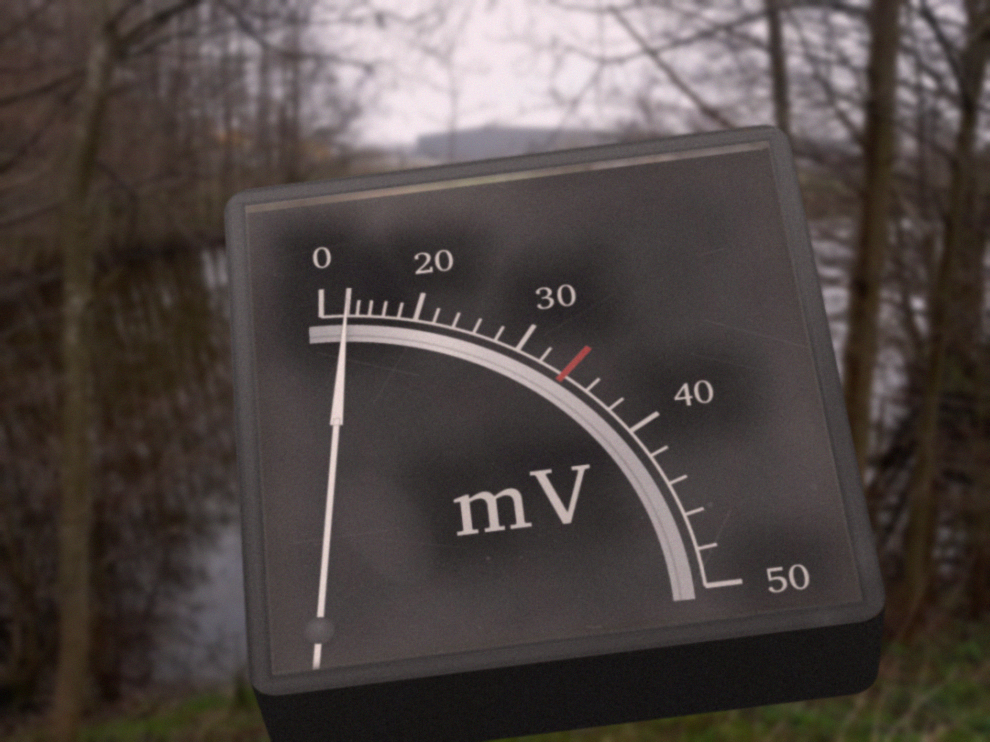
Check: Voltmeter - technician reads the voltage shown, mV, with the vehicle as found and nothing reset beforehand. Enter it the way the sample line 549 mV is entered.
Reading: 10 mV
